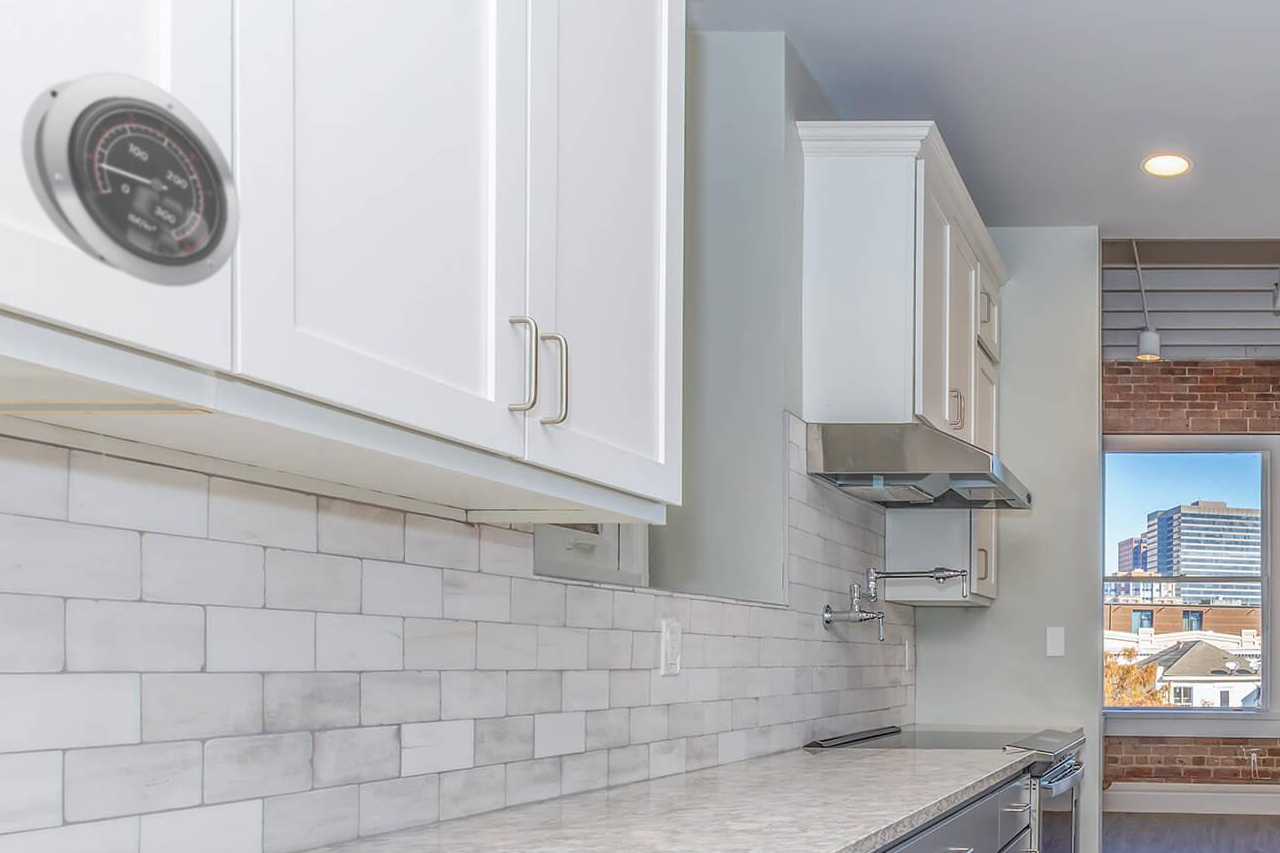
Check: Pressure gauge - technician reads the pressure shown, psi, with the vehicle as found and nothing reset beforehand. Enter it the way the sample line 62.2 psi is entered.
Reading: 30 psi
